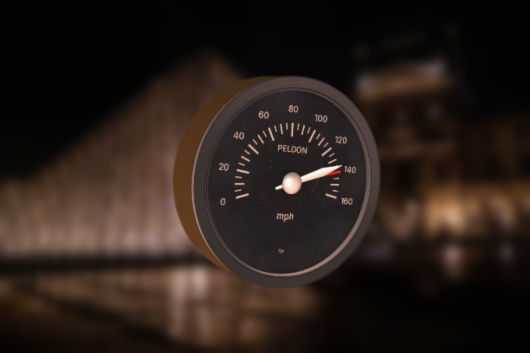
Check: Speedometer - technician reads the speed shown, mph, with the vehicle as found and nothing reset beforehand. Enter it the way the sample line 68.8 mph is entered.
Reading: 135 mph
